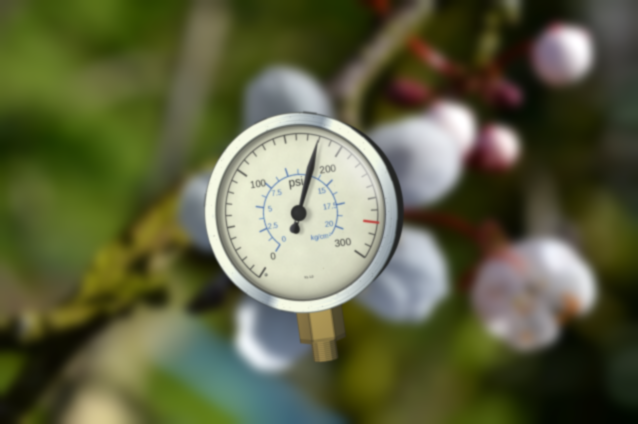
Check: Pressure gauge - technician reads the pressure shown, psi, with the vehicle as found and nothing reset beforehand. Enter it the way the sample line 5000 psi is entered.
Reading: 180 psi
